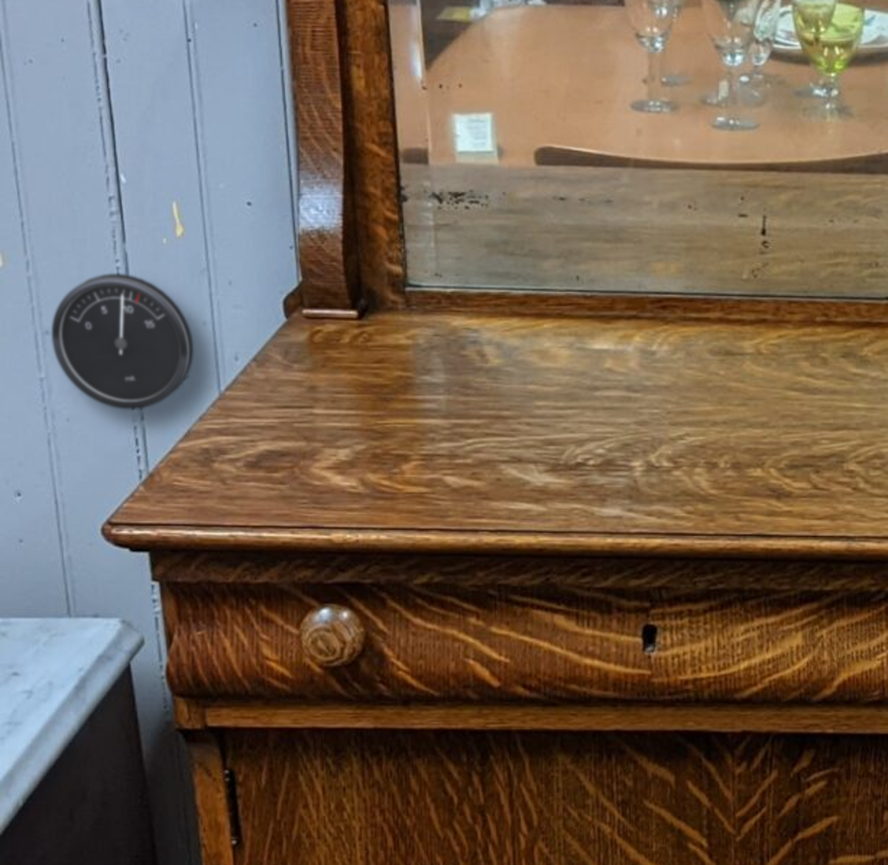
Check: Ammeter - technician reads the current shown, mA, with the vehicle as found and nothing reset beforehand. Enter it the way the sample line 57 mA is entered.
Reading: 9 mA
